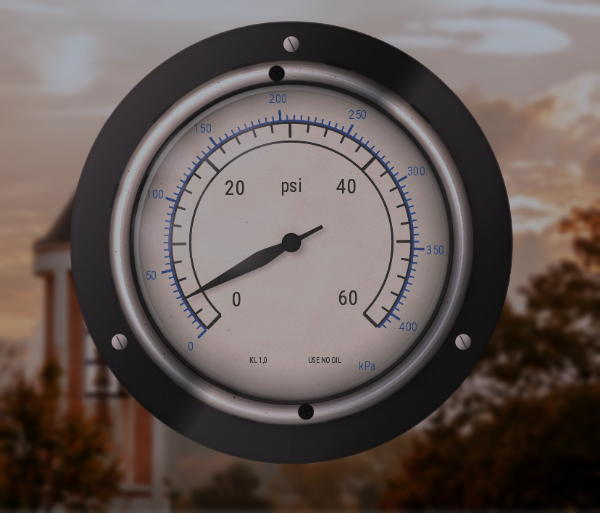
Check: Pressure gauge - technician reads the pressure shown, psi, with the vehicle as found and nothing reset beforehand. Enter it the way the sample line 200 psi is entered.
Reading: 4 psi
